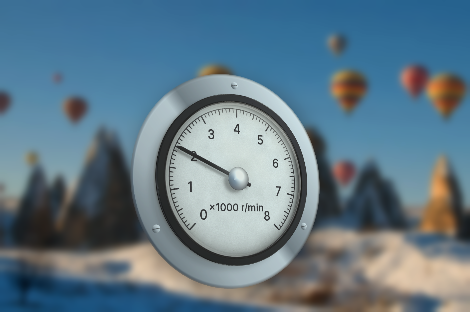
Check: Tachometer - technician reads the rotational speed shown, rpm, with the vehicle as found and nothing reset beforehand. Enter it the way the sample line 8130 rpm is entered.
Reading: 2000 rpm
